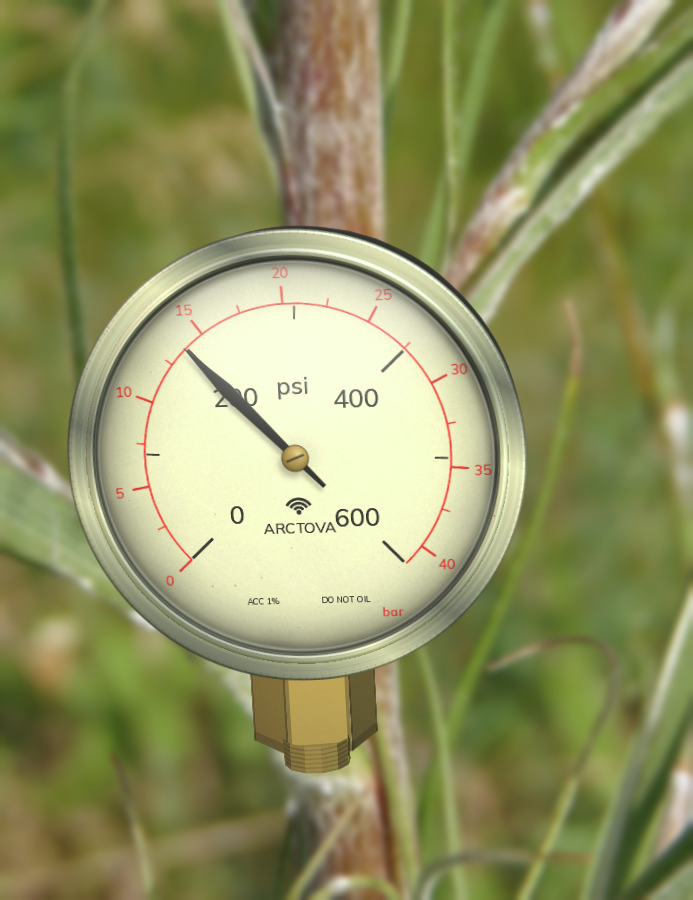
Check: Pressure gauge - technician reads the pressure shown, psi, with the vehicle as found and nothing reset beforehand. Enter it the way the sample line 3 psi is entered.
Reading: 200 psi
